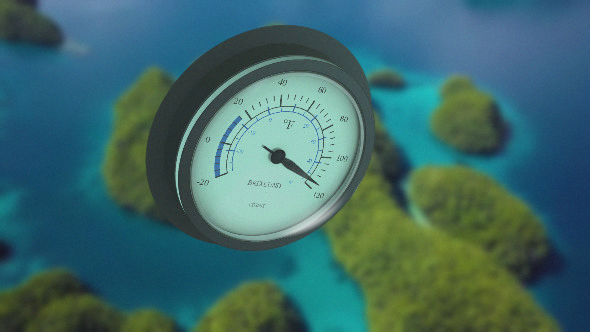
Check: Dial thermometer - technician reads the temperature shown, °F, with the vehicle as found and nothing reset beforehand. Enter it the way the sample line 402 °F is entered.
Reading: 116 °F
